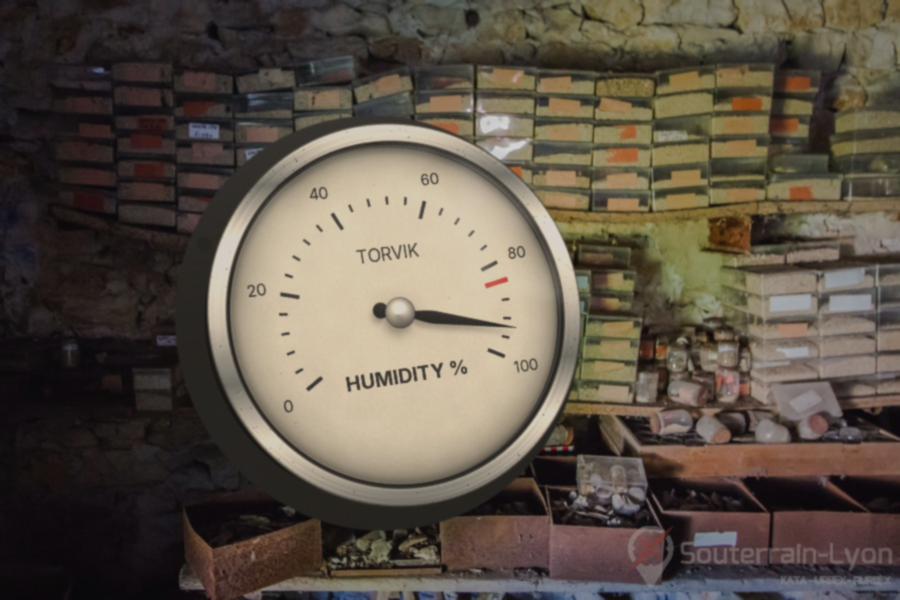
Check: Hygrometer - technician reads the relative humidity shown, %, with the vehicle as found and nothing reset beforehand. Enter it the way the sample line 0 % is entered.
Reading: 94 %
